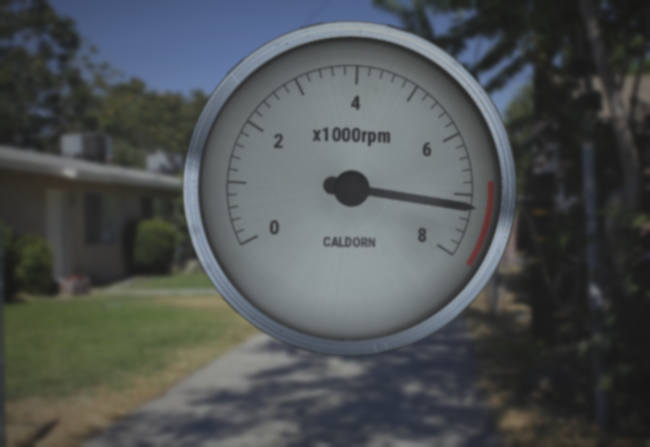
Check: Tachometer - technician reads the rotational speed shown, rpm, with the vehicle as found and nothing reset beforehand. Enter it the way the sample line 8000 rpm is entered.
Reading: 7200 rpm
